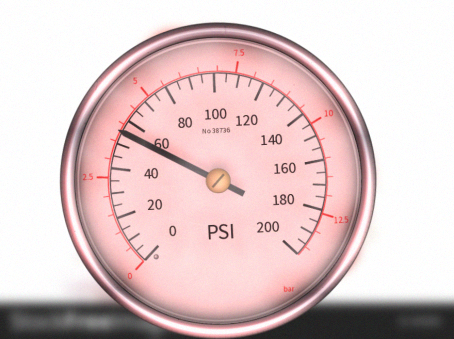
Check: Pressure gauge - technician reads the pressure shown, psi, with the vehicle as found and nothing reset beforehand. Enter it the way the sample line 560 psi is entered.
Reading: 55 psi
